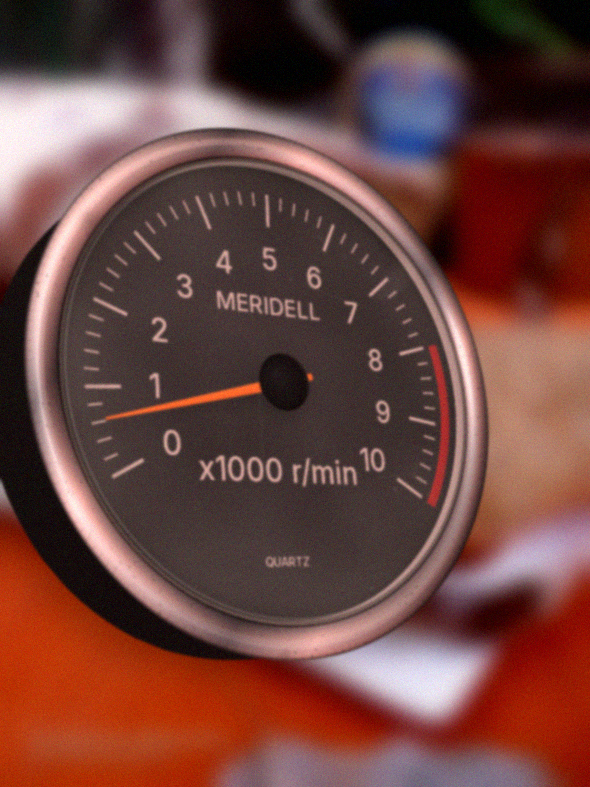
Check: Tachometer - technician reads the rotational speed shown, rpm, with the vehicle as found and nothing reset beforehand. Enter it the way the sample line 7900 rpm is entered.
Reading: 600 rpm
